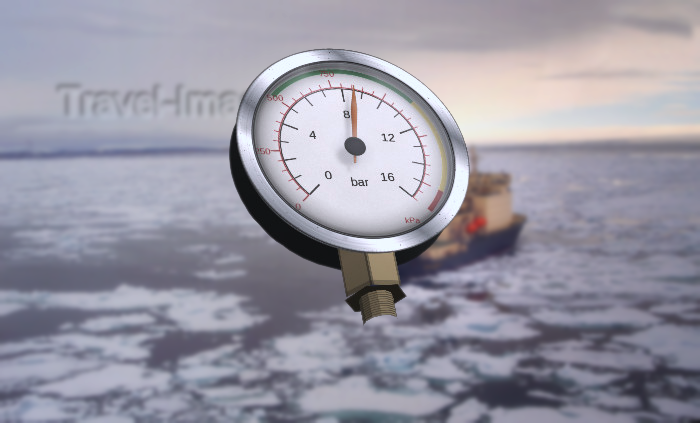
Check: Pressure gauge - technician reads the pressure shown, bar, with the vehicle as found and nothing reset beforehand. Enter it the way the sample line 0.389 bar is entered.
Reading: 8.5 bar
